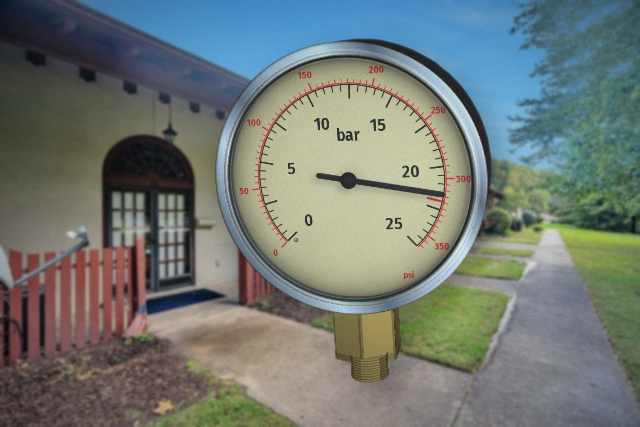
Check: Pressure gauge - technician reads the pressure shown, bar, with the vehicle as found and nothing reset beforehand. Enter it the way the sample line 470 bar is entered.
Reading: 21.5 bar
